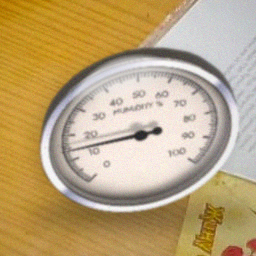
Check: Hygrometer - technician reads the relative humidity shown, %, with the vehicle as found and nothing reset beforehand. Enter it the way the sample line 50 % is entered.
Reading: 15 %
